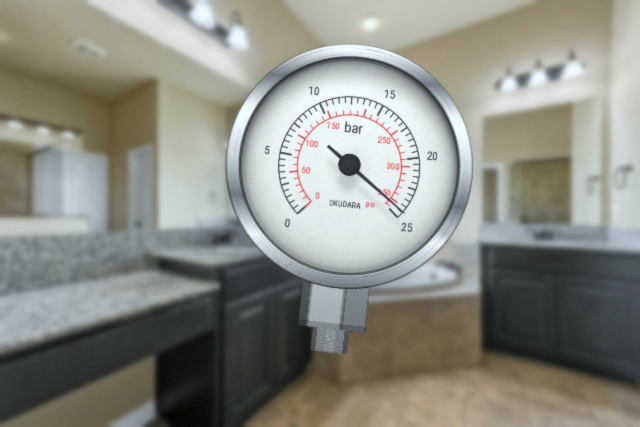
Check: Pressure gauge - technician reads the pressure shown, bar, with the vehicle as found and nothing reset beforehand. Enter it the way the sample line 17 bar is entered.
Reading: 24.5 bar
